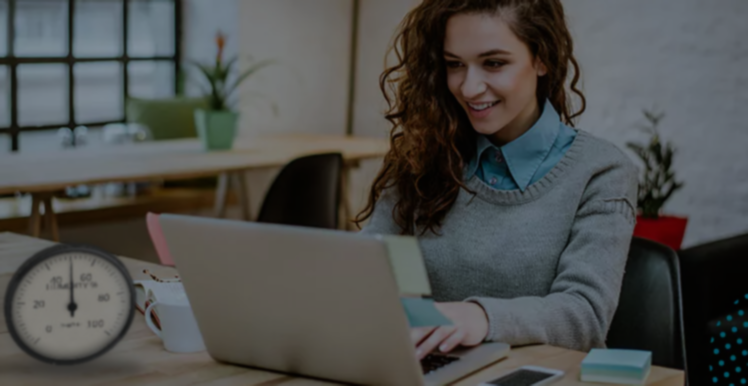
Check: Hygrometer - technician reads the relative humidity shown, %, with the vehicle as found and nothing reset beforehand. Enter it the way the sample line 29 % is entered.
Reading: 50 %
